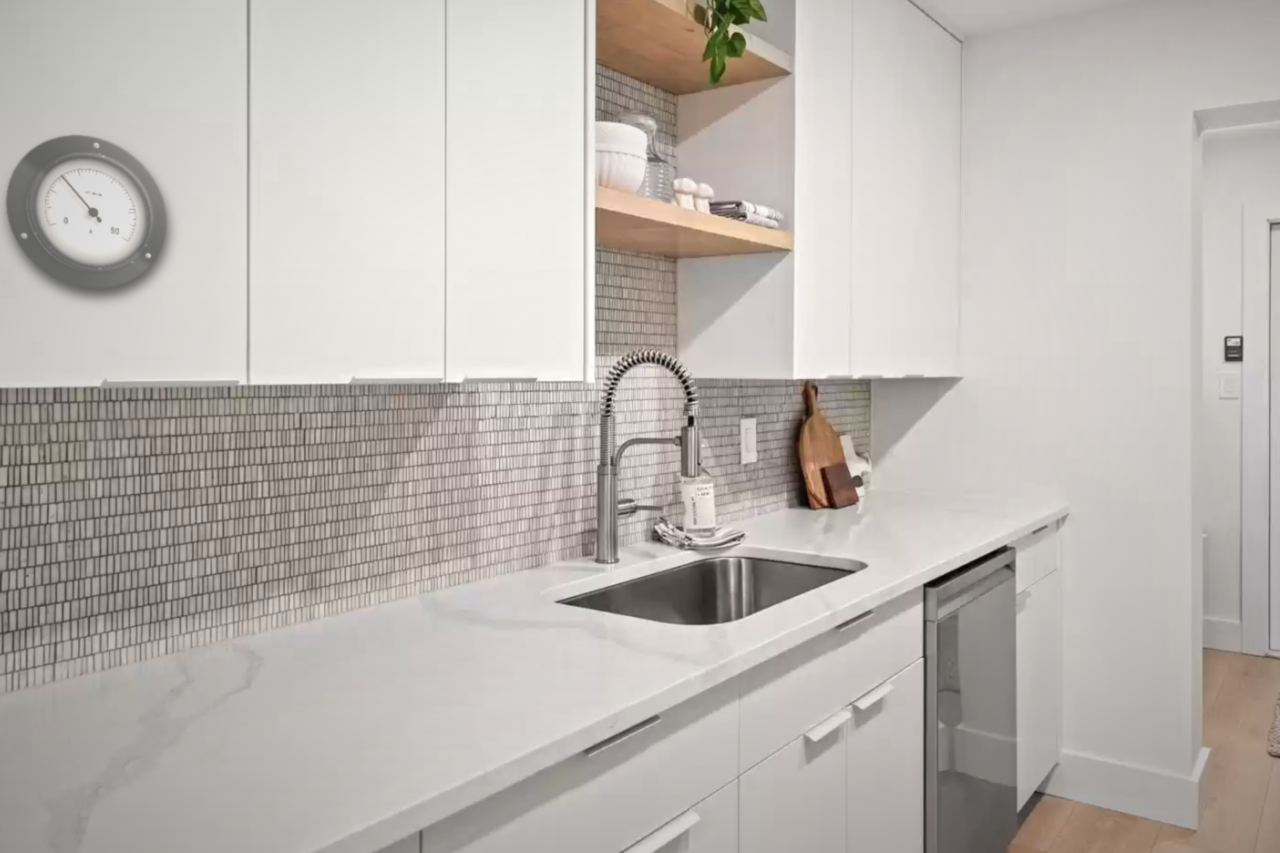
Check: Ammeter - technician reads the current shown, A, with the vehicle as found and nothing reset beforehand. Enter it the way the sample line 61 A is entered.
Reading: 15 A
